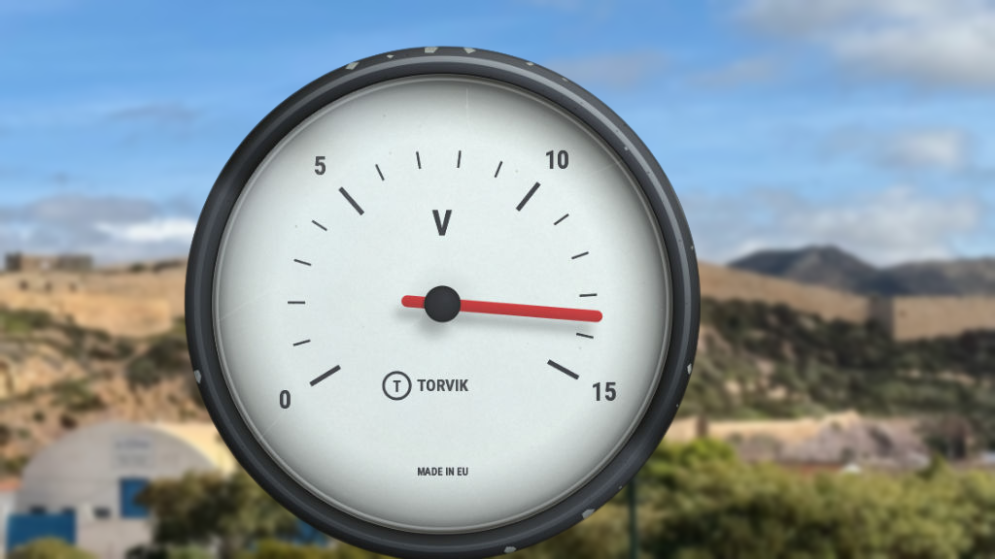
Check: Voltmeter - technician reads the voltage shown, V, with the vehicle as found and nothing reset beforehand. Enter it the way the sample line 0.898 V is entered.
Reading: 13.5 V
